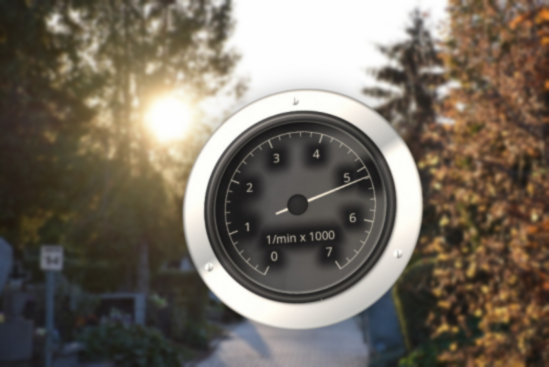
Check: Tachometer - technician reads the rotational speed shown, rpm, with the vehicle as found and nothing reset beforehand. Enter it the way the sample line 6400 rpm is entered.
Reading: 5200 rpm
